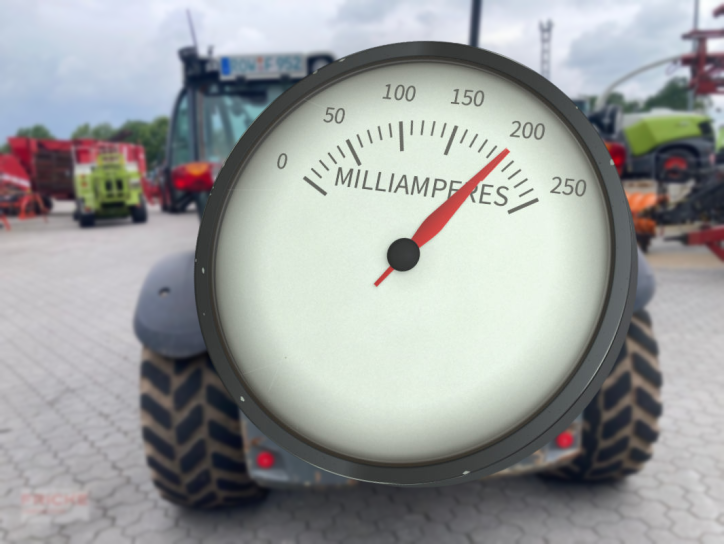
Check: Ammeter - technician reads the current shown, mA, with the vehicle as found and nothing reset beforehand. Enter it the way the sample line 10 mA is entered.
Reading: 200 mA
